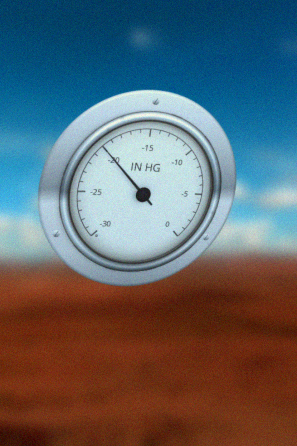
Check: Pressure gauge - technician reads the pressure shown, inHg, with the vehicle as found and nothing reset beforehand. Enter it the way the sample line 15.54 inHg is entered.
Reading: -20 inHg
